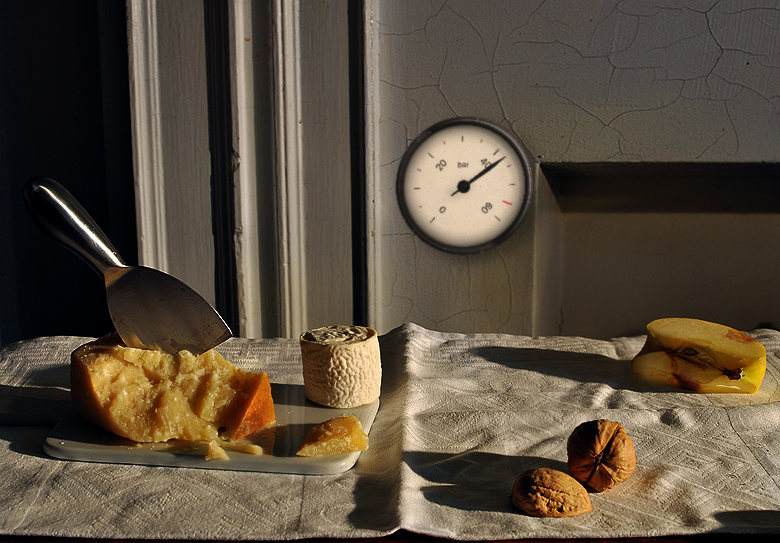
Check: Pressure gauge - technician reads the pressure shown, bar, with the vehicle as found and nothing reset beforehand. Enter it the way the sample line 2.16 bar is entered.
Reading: 42.5 bar
